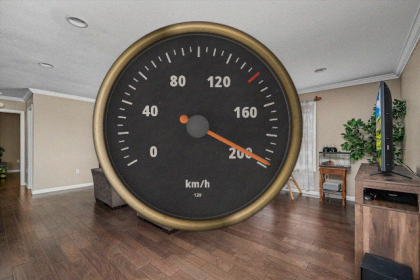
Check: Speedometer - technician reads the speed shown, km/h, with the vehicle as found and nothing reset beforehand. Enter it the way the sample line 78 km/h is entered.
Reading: 197.5 km/h
